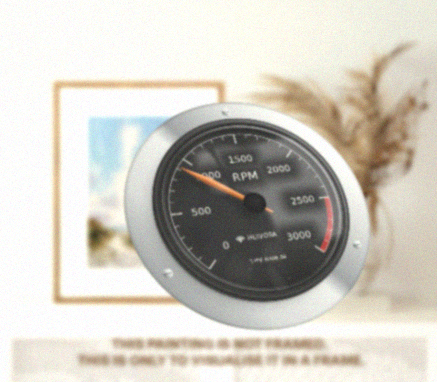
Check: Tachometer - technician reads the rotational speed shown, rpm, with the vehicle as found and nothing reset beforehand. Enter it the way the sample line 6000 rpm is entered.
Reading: 900 rpm
